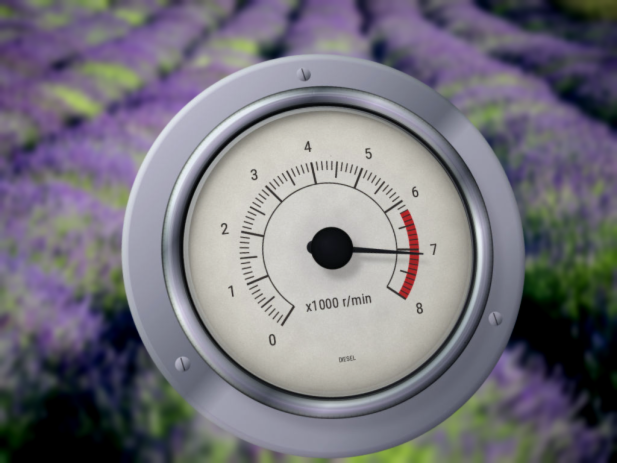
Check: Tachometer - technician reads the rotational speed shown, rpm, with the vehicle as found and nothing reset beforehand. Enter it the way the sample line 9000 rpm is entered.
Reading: 7100 rpm
